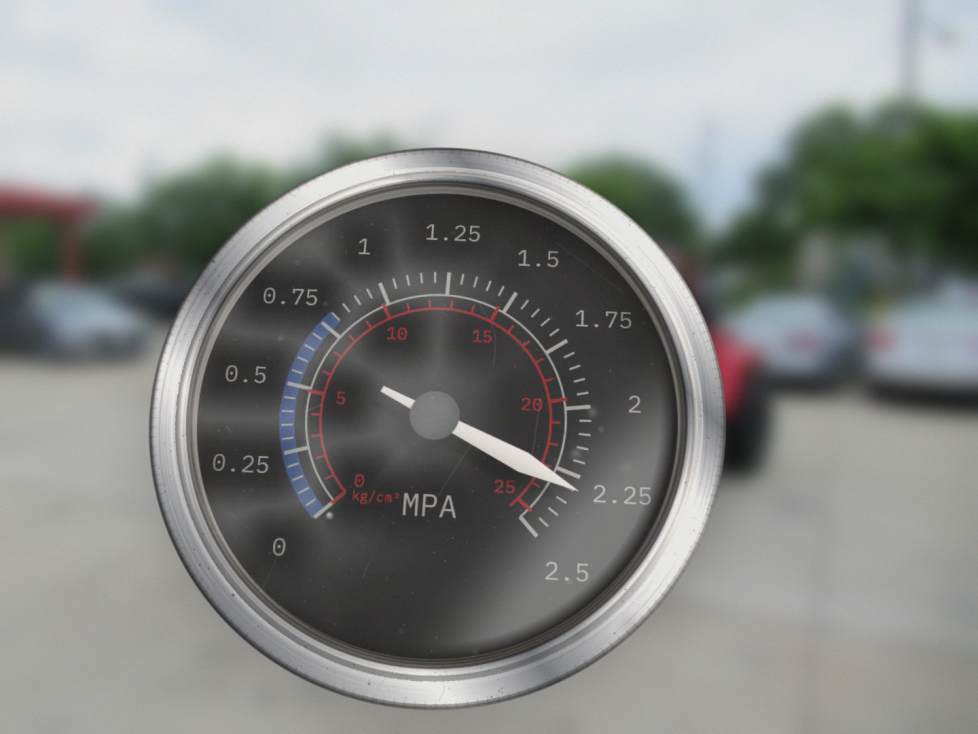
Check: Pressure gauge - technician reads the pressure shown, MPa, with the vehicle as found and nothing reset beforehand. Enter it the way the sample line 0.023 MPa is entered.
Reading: 2.3 MPa
